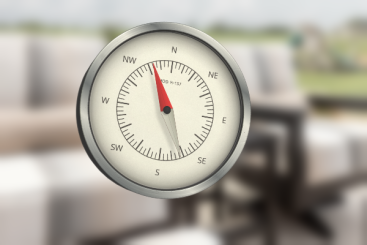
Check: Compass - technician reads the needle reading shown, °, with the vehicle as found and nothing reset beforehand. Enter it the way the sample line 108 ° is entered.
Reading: 335 °
